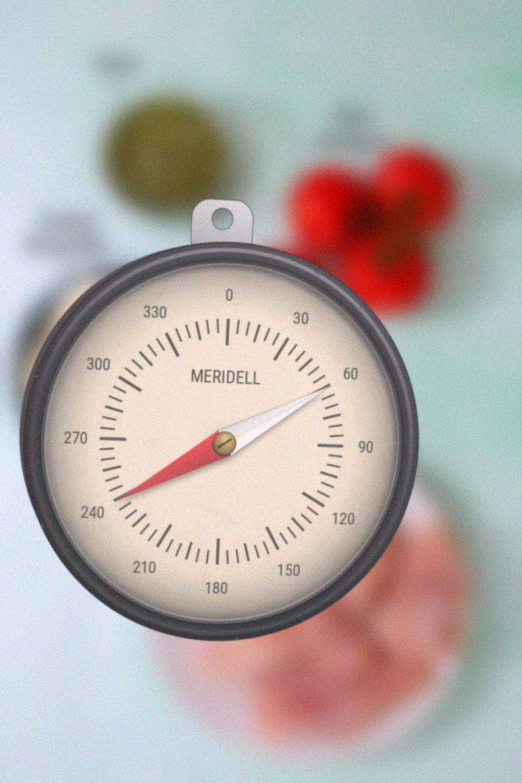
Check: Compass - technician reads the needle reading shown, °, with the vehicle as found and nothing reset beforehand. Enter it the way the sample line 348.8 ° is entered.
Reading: 240 °
